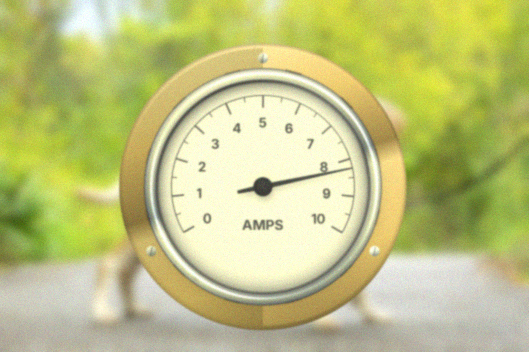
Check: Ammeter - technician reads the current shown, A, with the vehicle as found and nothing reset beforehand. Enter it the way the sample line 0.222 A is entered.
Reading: 8.25 A
